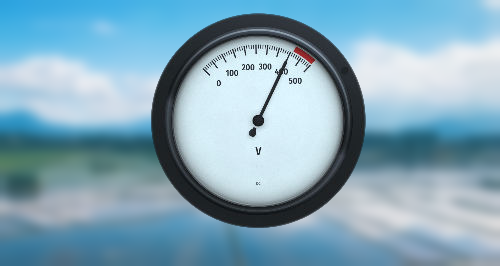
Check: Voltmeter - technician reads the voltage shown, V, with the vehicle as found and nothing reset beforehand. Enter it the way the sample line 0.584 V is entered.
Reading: 400 V
